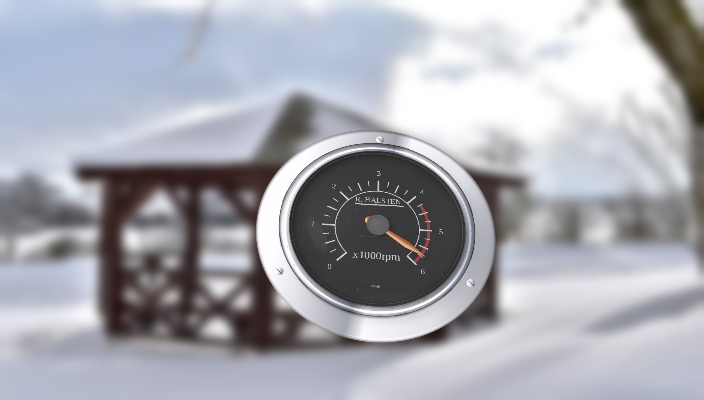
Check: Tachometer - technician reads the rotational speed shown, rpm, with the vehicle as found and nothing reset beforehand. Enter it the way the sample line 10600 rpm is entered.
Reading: 5750 rpm
